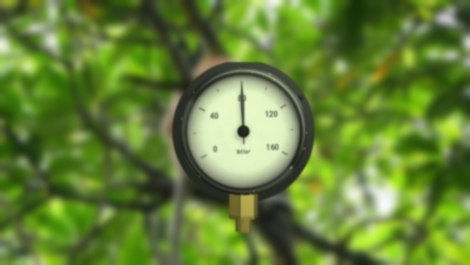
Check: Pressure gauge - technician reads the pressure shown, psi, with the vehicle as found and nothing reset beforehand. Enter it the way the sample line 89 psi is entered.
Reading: 80 psi
